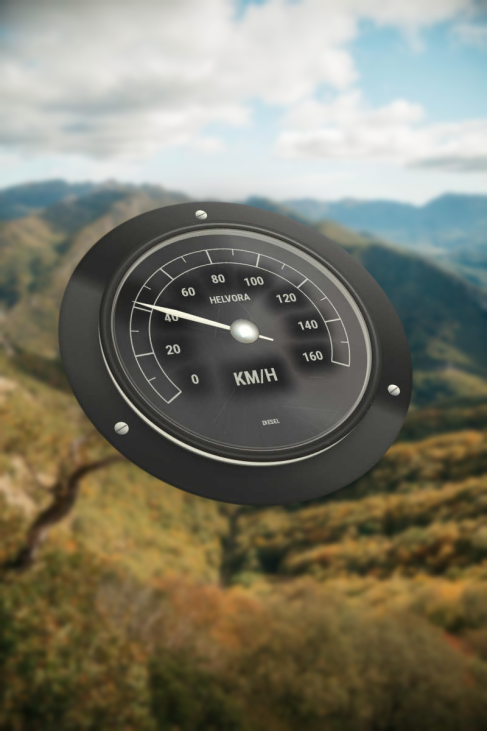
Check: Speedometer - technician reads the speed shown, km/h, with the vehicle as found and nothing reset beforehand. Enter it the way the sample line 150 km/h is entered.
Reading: 40 km/h
